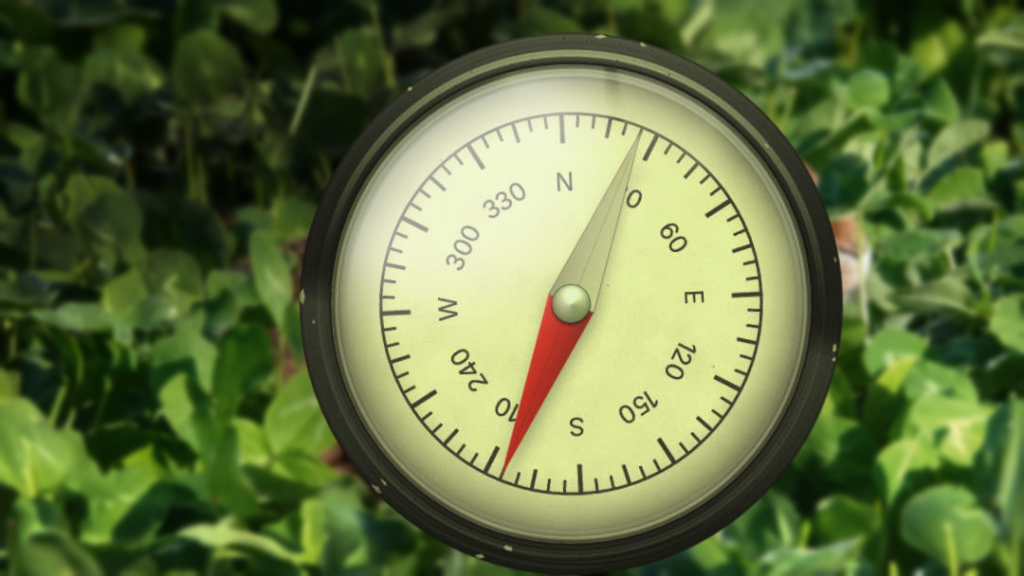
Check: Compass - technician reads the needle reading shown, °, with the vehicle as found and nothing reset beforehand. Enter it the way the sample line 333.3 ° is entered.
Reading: 205 °
